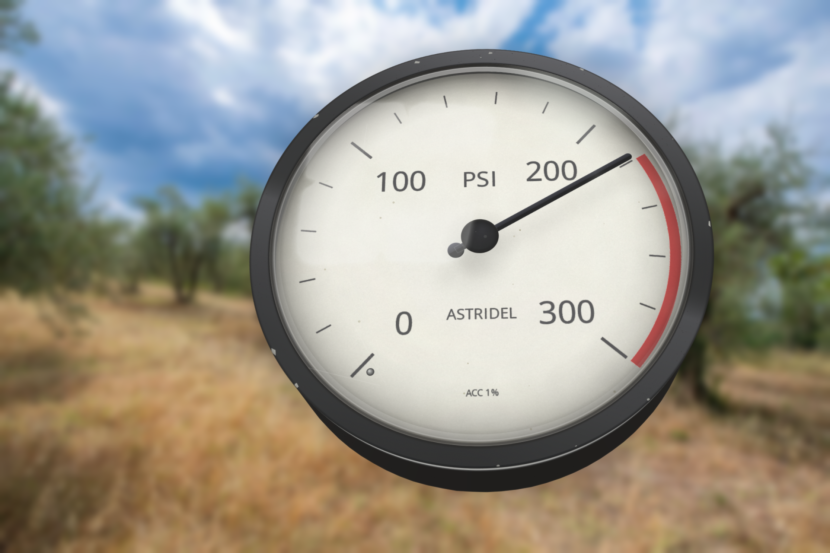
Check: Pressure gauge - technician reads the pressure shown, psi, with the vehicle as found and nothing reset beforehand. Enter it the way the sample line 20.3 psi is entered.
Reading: 220 psi
